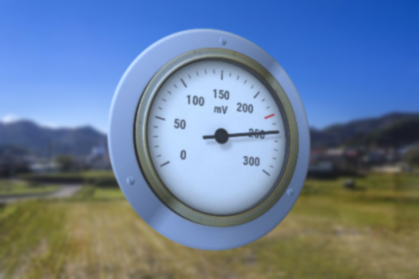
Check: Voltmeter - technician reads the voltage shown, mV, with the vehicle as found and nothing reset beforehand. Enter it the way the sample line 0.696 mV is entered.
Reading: 250 mV
